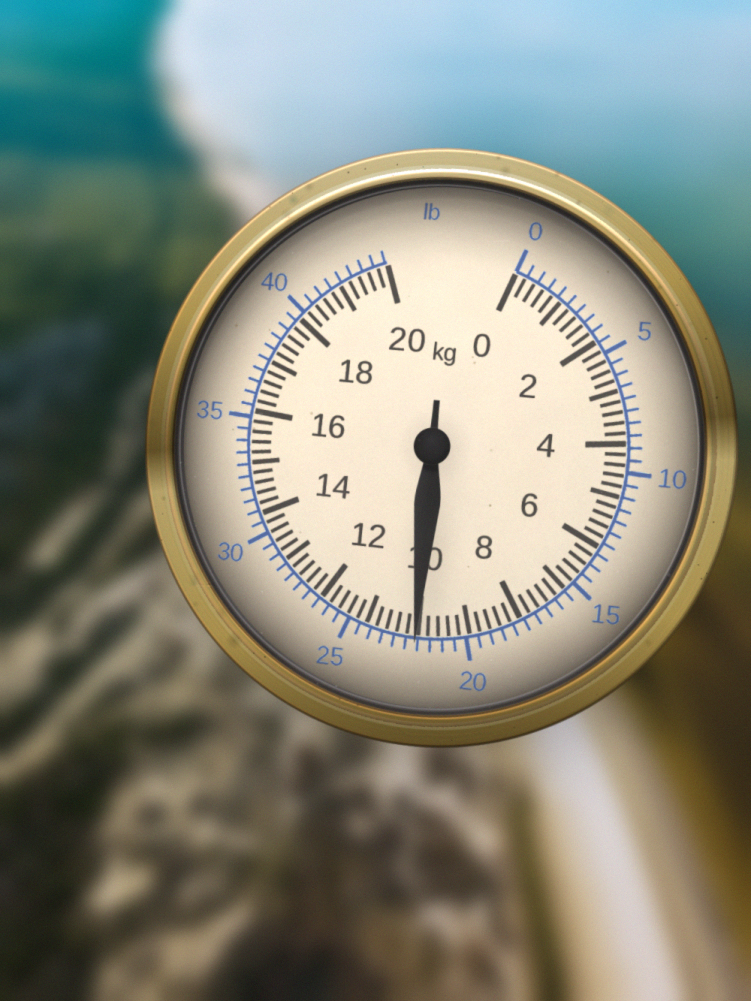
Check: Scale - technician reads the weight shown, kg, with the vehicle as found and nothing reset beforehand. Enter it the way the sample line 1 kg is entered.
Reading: 10 kg
